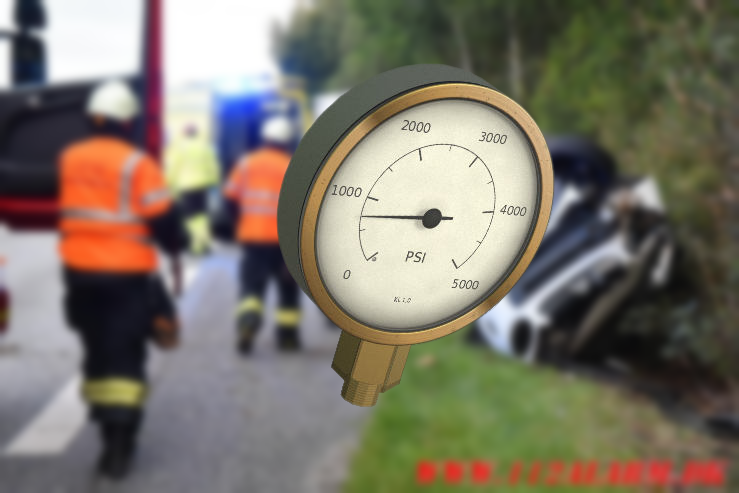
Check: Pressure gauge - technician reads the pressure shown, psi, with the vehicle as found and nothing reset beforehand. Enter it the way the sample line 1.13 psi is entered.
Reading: 750 psi
